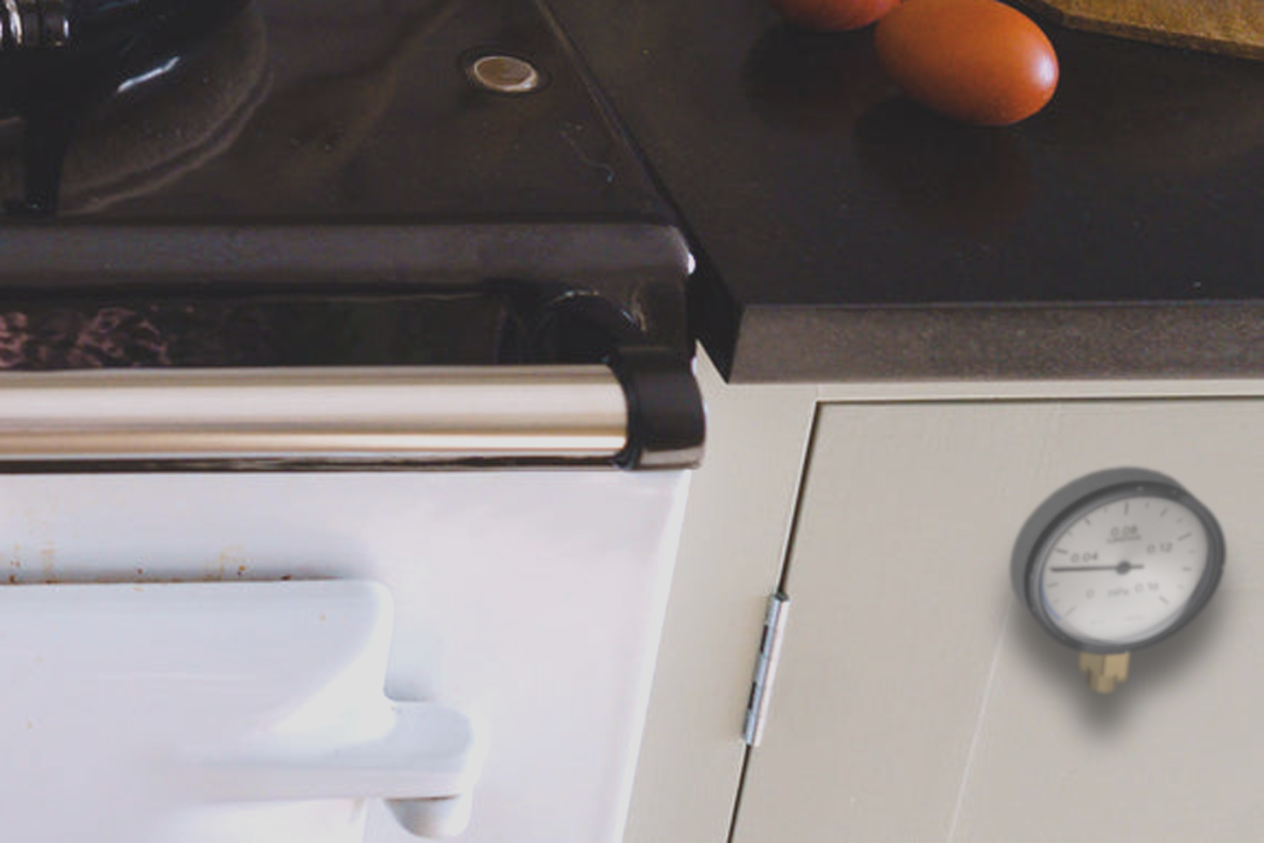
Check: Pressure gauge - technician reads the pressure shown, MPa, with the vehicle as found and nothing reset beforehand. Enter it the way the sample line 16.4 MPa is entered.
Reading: 0.03 MPa
